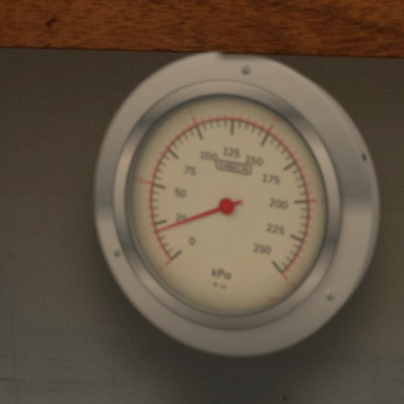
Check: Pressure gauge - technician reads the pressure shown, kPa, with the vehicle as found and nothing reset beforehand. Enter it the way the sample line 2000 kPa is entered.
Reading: 20 kPa
